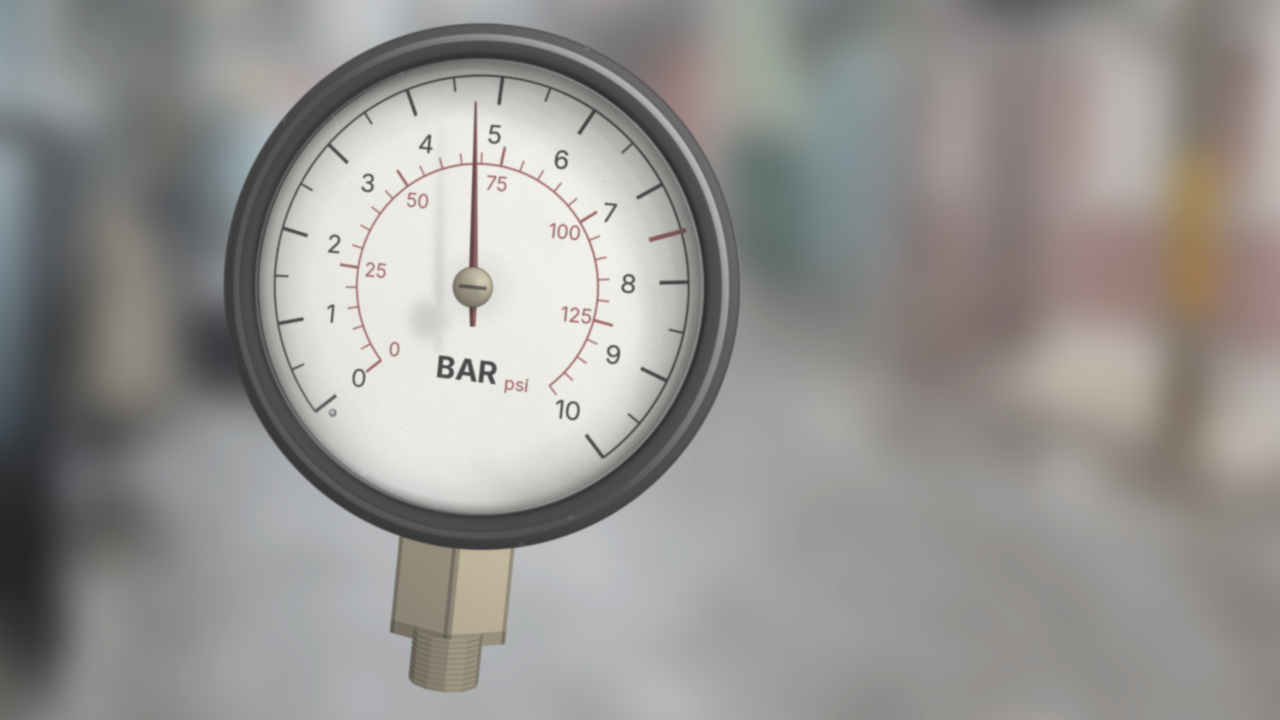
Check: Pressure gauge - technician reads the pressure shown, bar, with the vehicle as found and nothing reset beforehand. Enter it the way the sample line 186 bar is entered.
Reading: 4.75 bar
